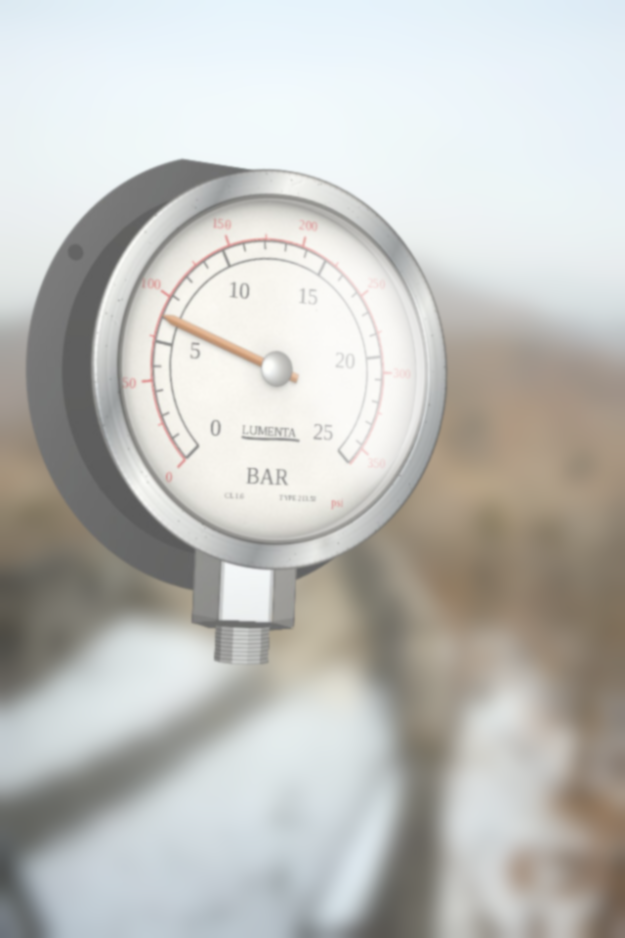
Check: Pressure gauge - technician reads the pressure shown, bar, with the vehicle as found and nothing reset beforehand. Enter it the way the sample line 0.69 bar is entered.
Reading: 6 bar
